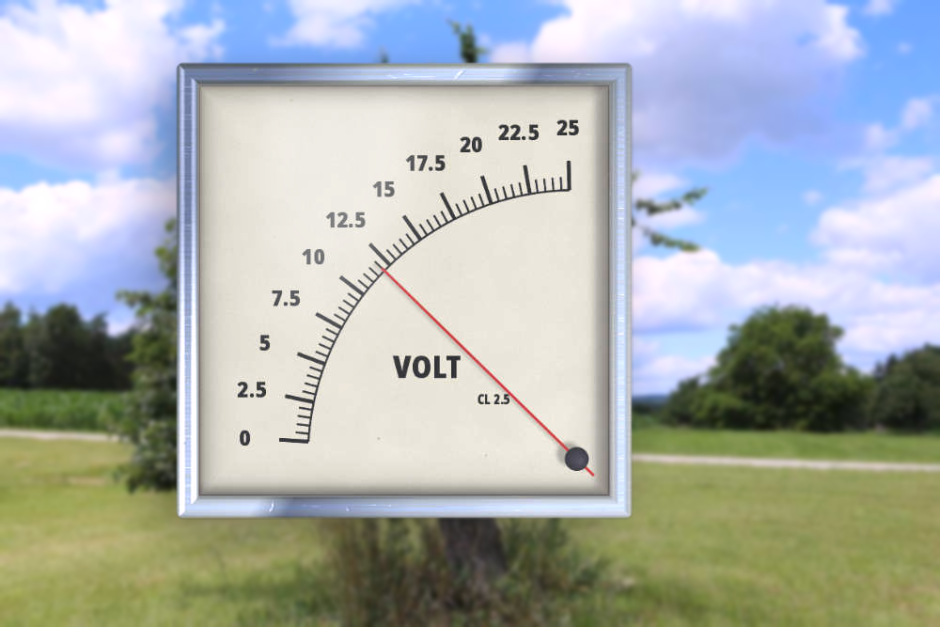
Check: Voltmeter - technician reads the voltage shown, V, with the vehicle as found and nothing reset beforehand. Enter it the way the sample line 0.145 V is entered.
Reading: 12 V
